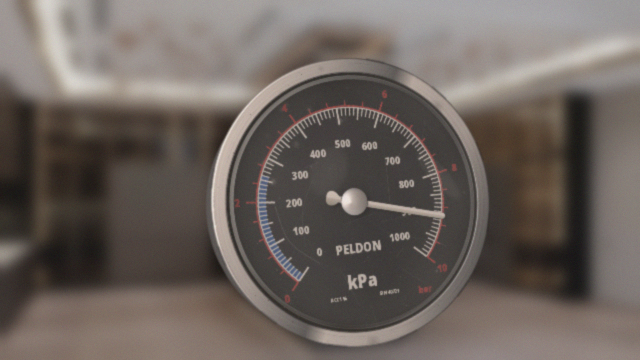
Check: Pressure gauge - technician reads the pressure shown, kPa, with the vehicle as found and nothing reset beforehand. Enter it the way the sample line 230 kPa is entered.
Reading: 900 kPa
